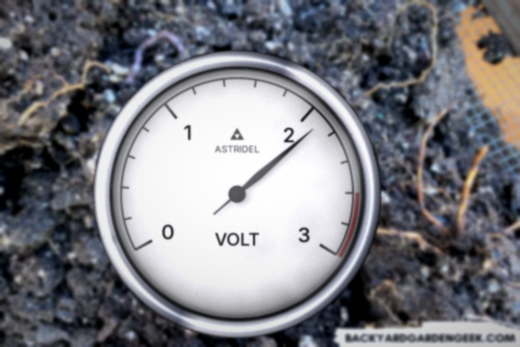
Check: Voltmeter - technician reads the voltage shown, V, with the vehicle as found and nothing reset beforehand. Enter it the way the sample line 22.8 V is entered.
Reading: 2.1 V
